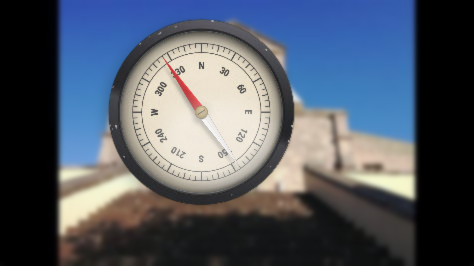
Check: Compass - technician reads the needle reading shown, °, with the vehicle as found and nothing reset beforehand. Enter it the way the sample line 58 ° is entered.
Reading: 325 °
